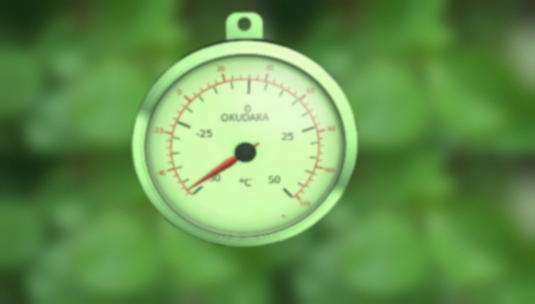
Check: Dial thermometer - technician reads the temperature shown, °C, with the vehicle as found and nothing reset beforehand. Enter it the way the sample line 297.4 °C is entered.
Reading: -47.5 °C
